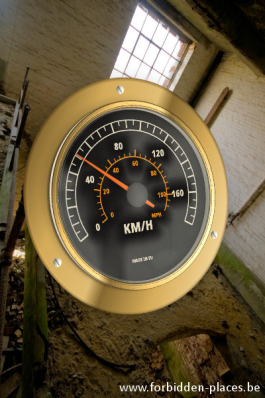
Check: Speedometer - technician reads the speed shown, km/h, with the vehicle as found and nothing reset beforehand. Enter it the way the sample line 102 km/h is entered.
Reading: 50 km/h
